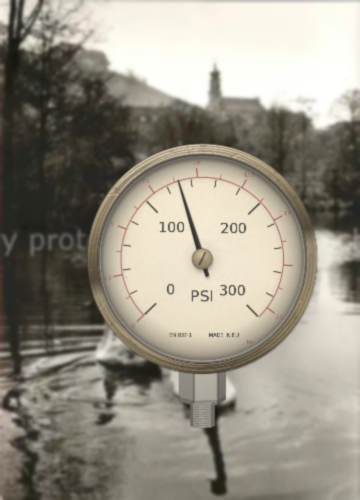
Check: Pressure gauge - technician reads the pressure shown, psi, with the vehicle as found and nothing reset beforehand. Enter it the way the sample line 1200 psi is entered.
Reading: 130 psi
